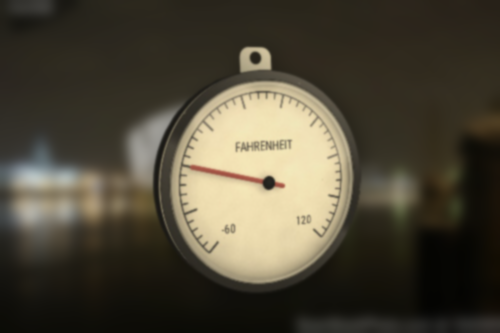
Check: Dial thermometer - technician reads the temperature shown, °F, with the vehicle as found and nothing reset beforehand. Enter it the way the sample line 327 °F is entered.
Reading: -20 °F
